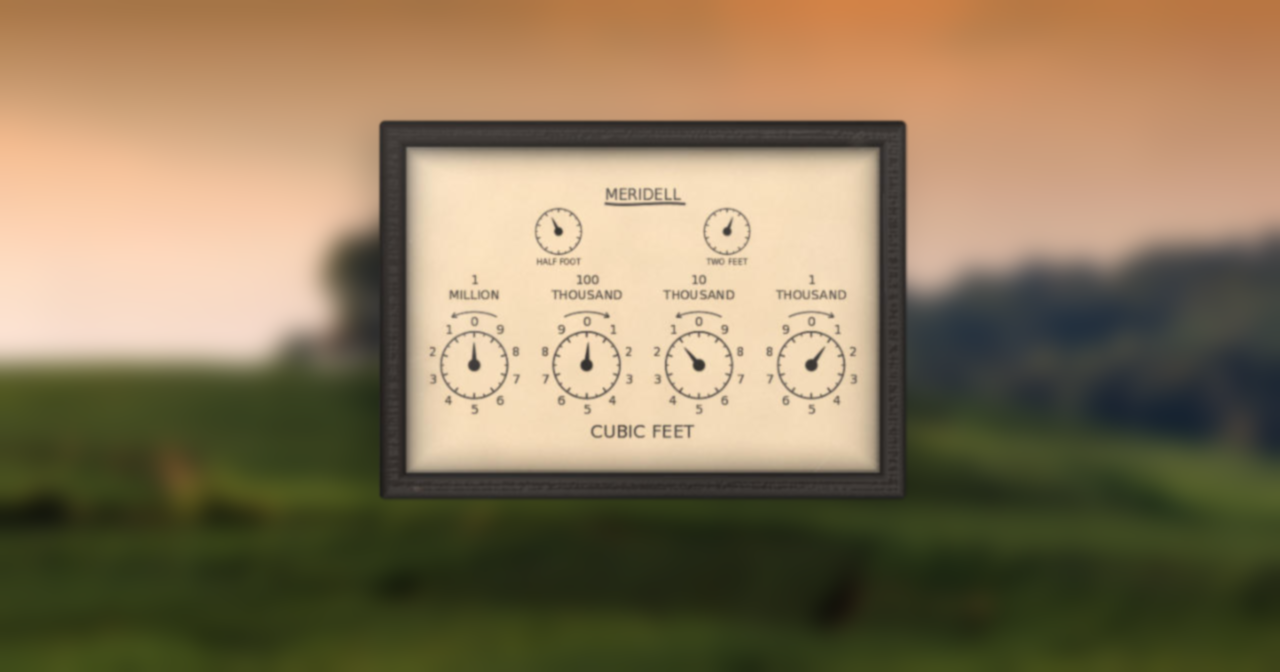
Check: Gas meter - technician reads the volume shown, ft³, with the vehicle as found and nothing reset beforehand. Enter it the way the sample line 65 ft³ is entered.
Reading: 1100 ft³
